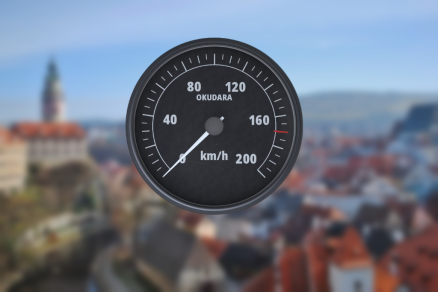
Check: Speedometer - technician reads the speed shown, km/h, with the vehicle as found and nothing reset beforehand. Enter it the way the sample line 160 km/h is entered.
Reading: 0 km/h
